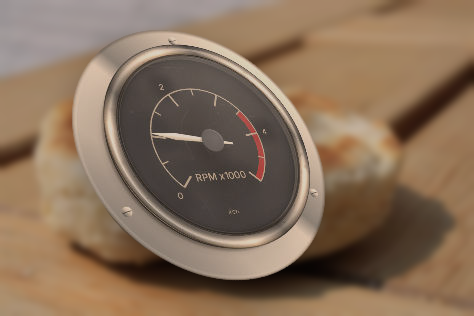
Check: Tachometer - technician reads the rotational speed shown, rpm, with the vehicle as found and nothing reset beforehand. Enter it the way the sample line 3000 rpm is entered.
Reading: 1000 rpm
